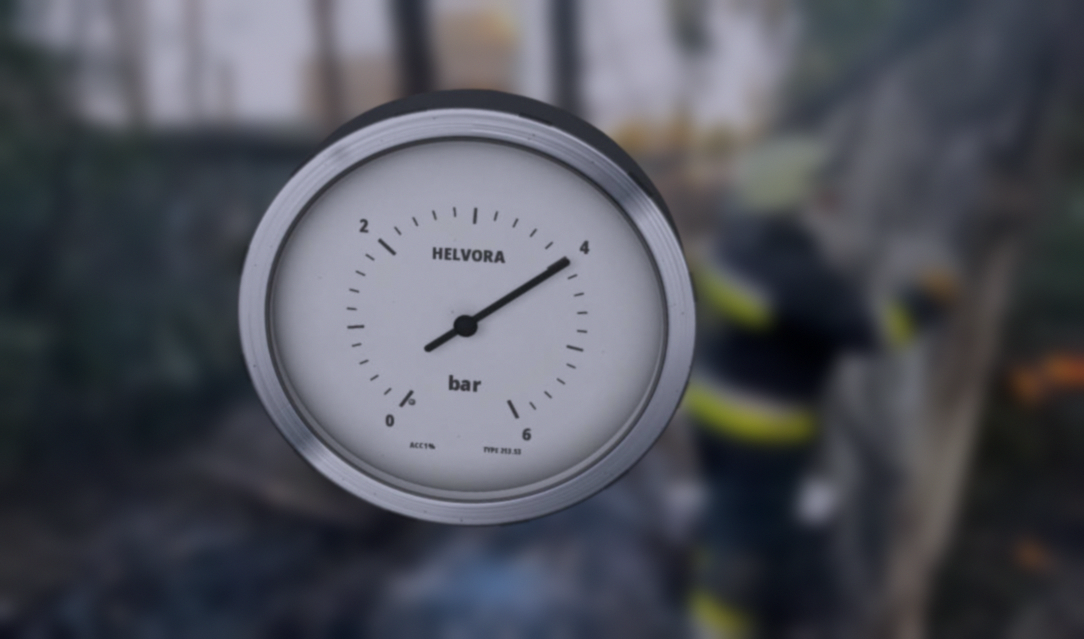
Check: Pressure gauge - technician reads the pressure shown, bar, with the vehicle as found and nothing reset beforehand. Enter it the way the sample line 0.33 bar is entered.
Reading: 4 bar
